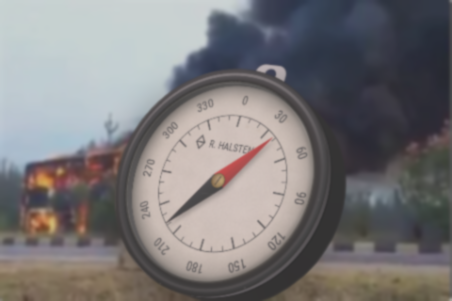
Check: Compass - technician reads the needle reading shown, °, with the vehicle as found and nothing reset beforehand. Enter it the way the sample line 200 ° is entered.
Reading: 40 °
